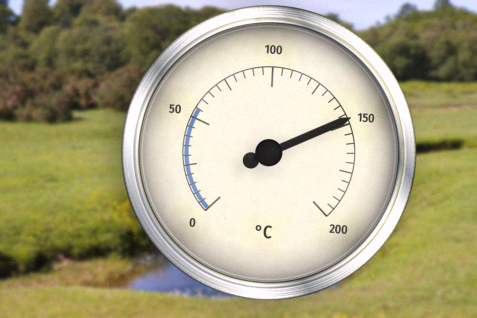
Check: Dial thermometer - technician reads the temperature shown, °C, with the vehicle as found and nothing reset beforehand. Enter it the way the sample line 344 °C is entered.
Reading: 147.5 °C
